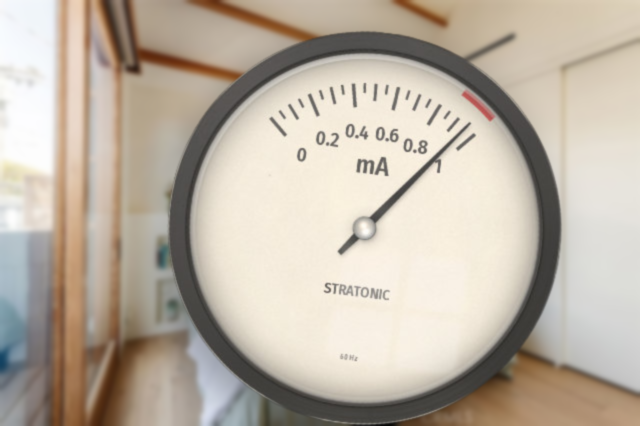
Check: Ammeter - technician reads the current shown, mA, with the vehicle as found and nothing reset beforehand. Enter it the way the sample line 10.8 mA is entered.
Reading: 0.95 mA
